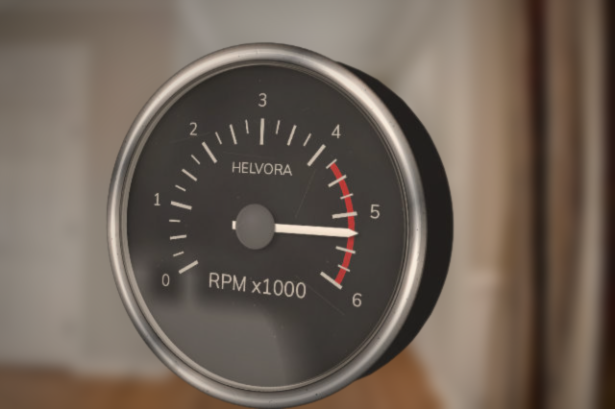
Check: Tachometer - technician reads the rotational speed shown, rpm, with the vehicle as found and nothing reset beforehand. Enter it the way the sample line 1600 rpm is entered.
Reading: 5250 rpm
